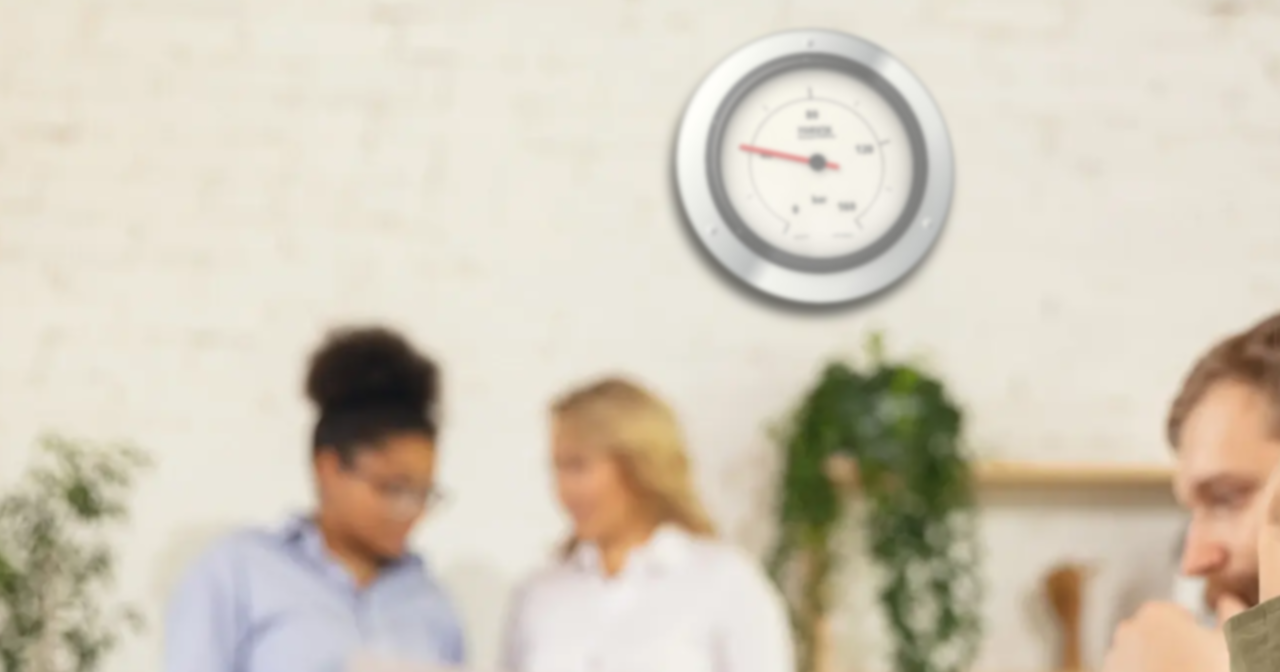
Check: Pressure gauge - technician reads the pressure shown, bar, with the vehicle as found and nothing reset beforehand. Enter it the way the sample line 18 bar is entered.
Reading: 40 bar
